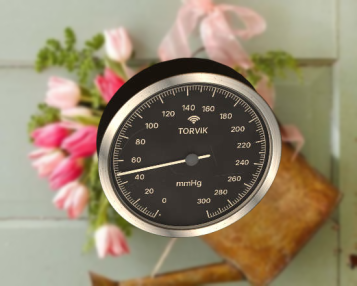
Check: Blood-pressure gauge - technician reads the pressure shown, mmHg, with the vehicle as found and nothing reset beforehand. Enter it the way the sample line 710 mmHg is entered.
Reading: 50 mmHg
